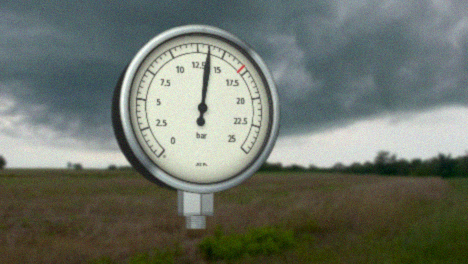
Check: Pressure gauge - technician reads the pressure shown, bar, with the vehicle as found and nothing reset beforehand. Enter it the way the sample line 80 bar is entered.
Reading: 13.5 bar
